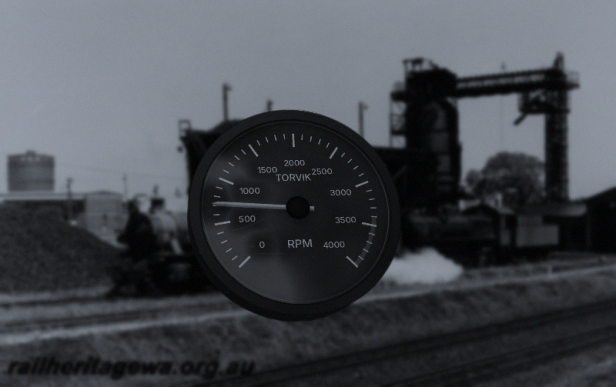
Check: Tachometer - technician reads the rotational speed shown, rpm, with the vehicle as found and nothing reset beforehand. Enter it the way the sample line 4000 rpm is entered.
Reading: 700 rpm
